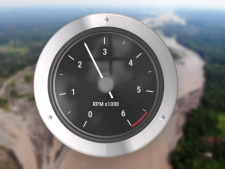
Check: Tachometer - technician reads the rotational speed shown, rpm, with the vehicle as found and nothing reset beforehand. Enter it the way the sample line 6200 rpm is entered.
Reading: 2500 rpm
